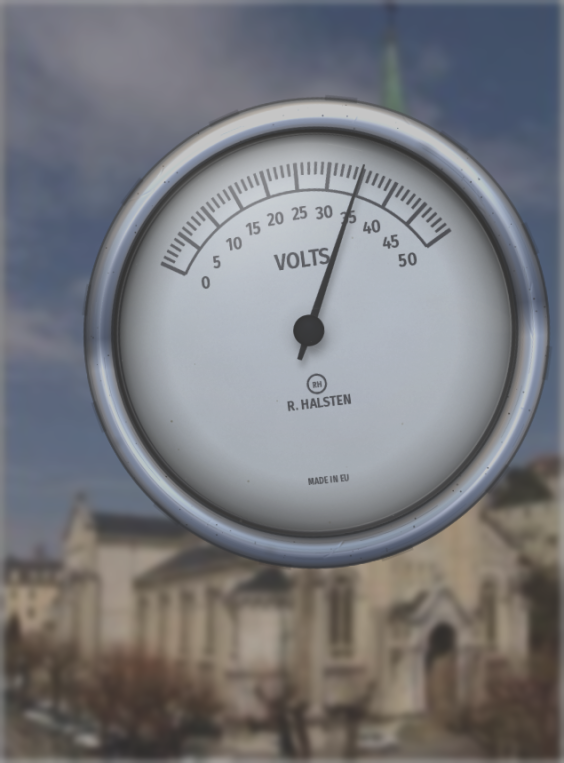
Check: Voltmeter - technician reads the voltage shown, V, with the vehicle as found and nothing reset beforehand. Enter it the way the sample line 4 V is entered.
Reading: 35 V
